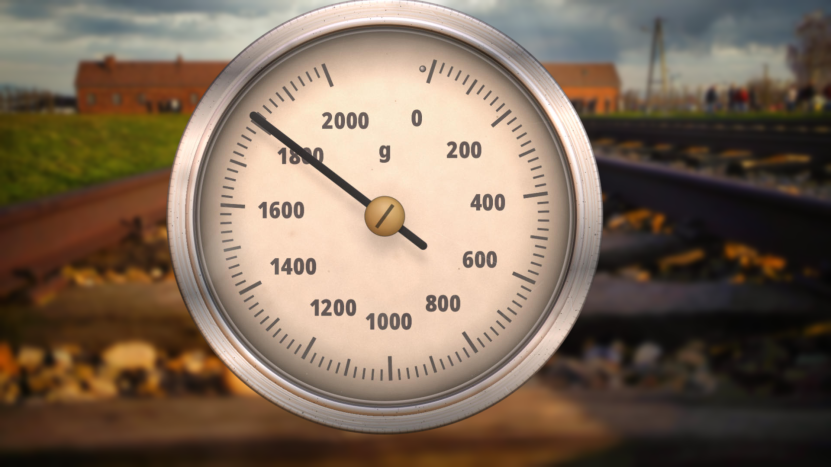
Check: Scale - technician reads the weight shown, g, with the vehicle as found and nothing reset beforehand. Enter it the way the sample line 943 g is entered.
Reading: 1810 g
